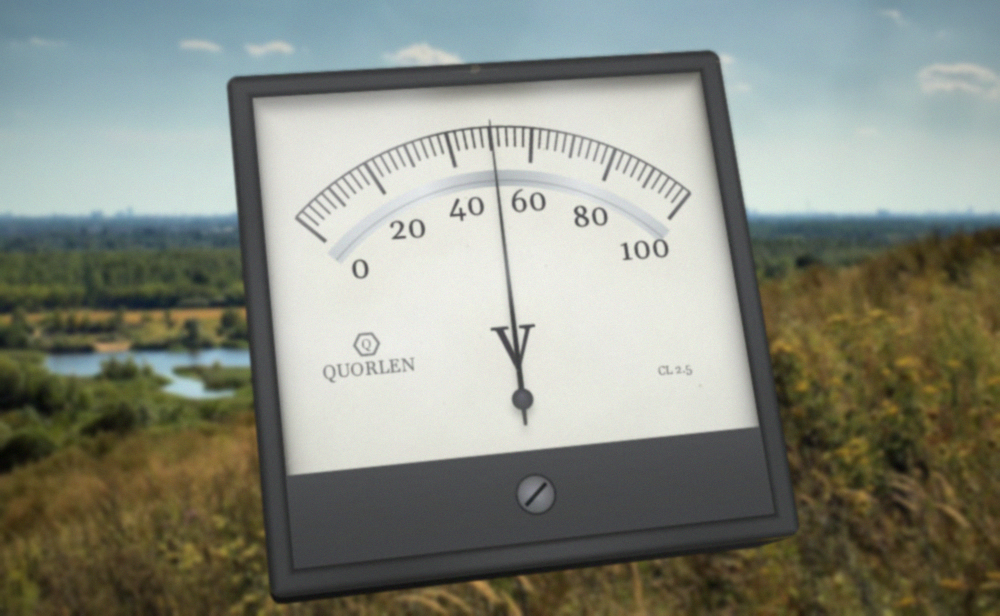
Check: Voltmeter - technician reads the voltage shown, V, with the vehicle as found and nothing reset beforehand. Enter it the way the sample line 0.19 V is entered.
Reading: 50 V
